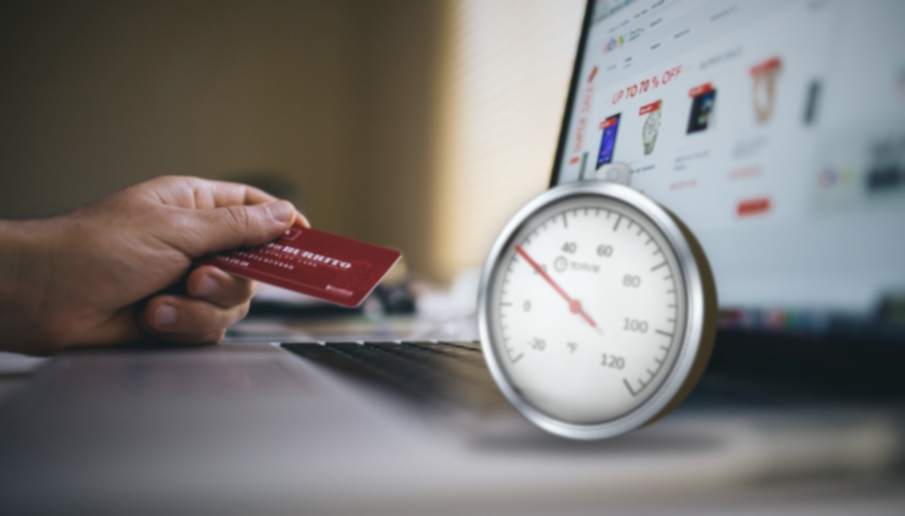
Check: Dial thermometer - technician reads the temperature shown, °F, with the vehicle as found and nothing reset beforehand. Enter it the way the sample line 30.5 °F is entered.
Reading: 20 °F
